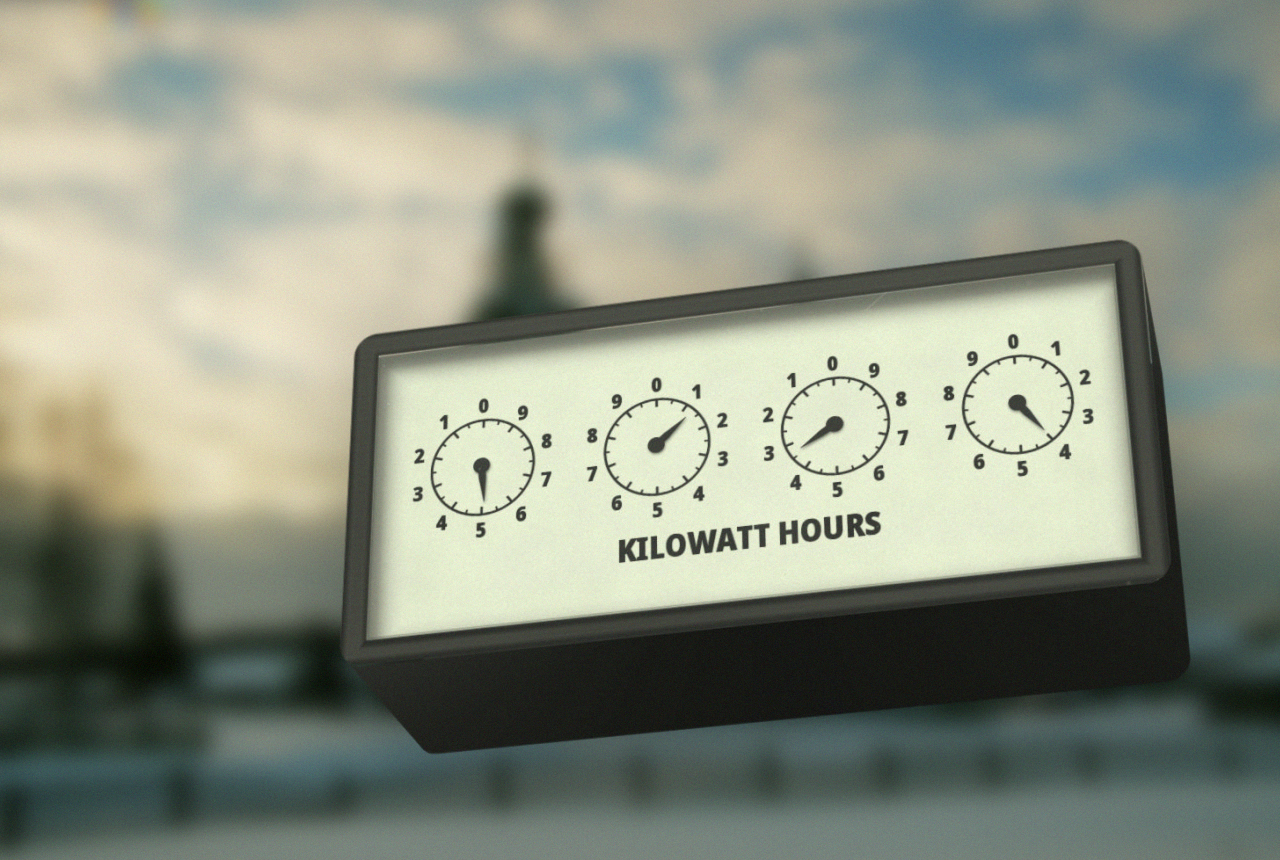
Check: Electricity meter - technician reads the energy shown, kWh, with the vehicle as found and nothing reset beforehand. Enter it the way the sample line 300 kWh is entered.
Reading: 5134 kWh
